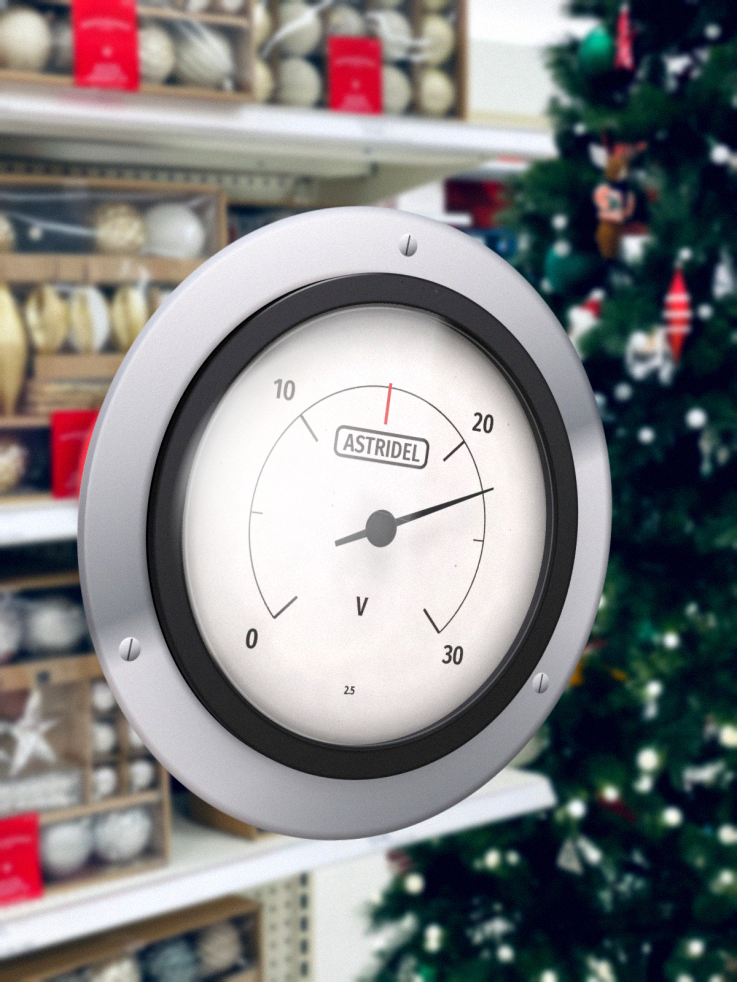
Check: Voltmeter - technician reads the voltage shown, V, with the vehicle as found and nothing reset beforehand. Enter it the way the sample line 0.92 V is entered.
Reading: 22.5 V
